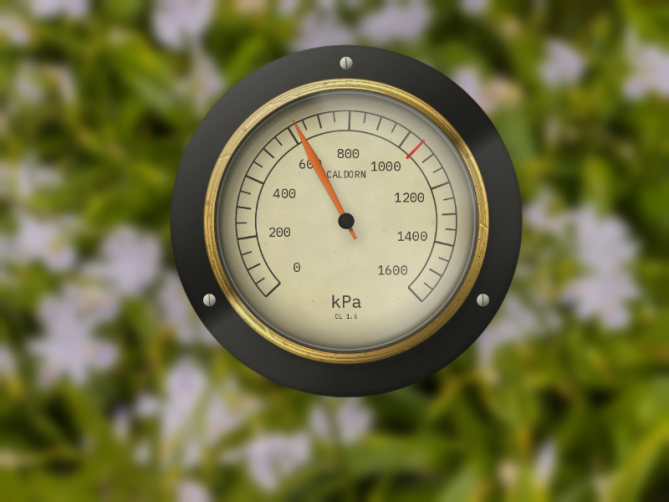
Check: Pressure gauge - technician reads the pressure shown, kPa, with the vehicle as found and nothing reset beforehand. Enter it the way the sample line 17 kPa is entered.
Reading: 625 kPa
